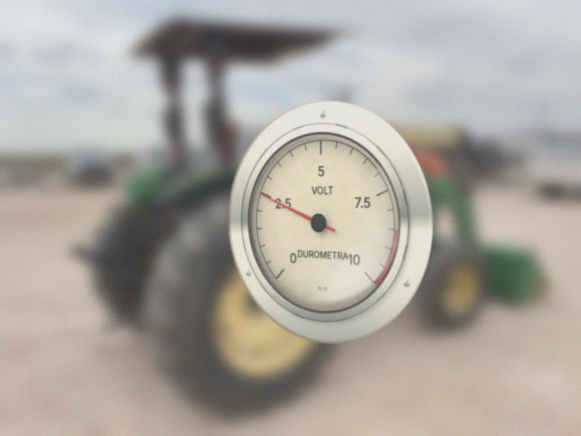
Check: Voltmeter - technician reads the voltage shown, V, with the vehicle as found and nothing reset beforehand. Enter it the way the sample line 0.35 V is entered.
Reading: 2.5 V
